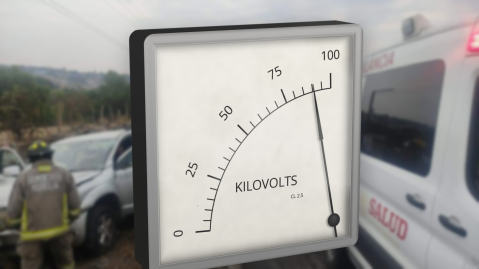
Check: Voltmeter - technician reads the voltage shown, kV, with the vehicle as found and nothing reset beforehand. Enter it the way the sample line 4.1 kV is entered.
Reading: 90 kV
